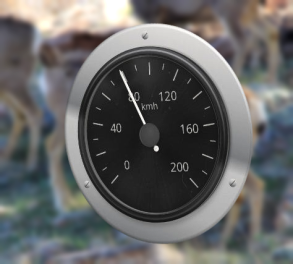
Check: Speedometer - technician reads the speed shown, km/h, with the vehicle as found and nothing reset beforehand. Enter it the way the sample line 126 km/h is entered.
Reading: 80 km/h
